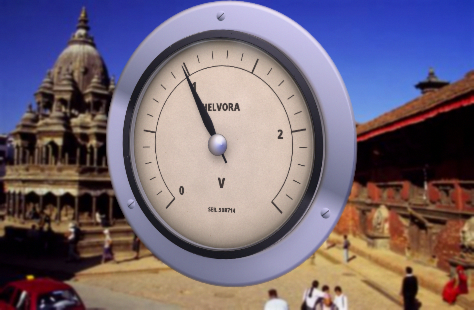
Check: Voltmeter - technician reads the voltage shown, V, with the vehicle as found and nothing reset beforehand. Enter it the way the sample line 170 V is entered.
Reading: 1 V
